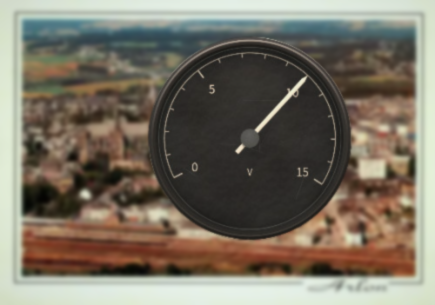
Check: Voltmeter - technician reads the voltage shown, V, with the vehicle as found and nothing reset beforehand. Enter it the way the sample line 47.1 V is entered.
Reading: 10 V
